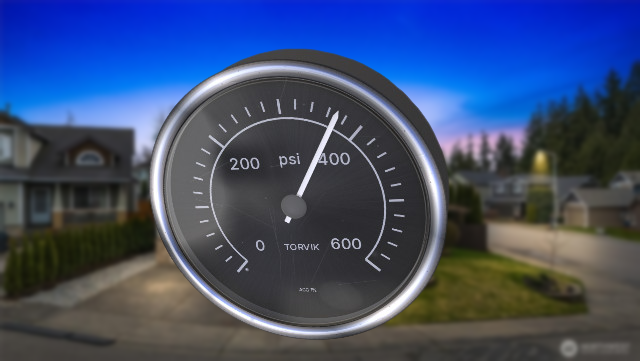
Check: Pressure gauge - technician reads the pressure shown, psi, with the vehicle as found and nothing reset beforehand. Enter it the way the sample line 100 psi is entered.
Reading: 370 psi
